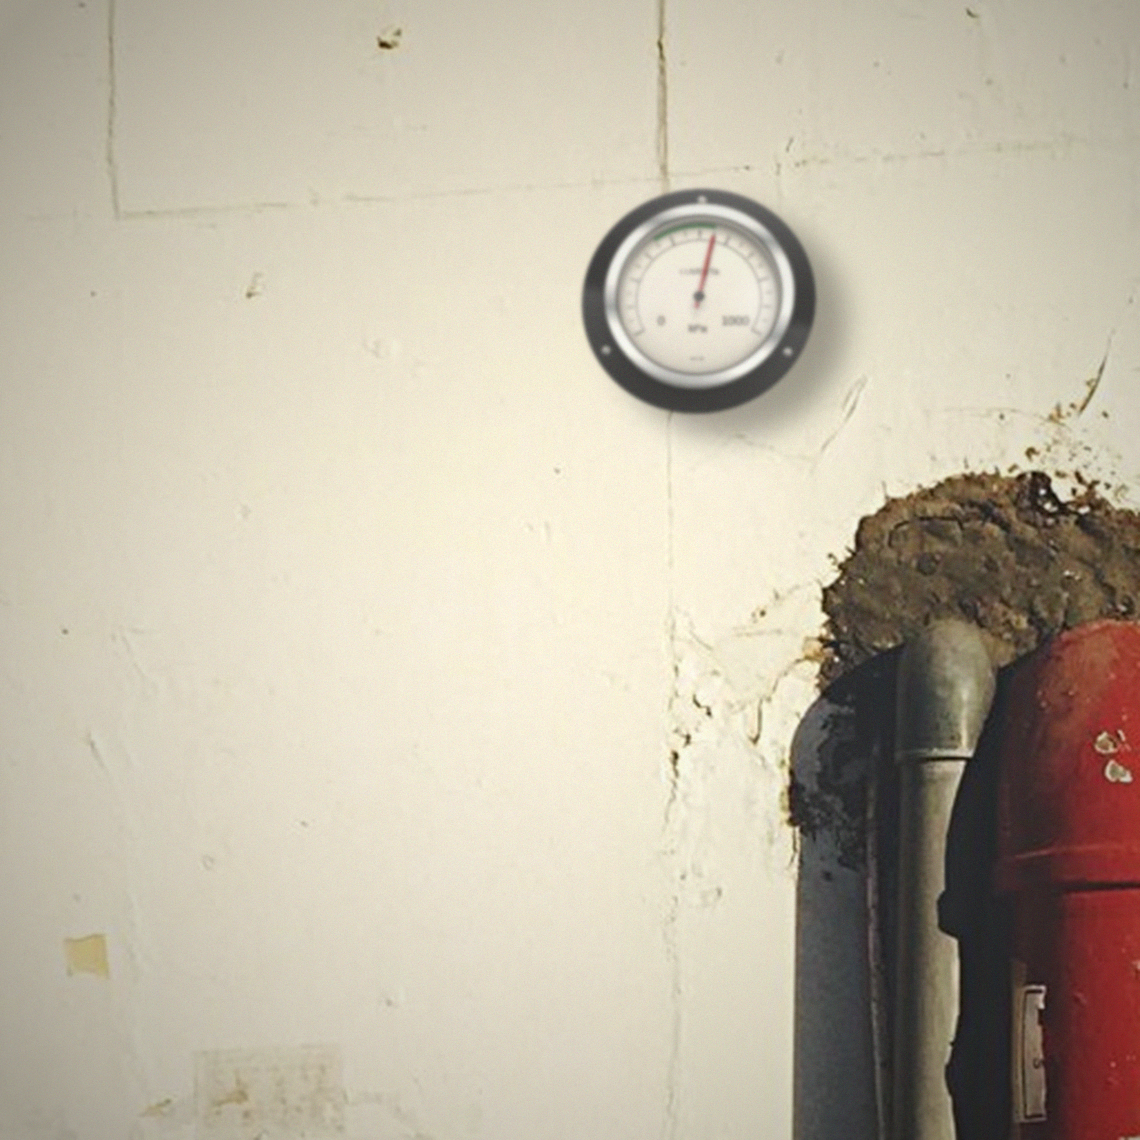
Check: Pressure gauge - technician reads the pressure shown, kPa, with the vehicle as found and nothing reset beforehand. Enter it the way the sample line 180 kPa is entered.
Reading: 550 kPa
